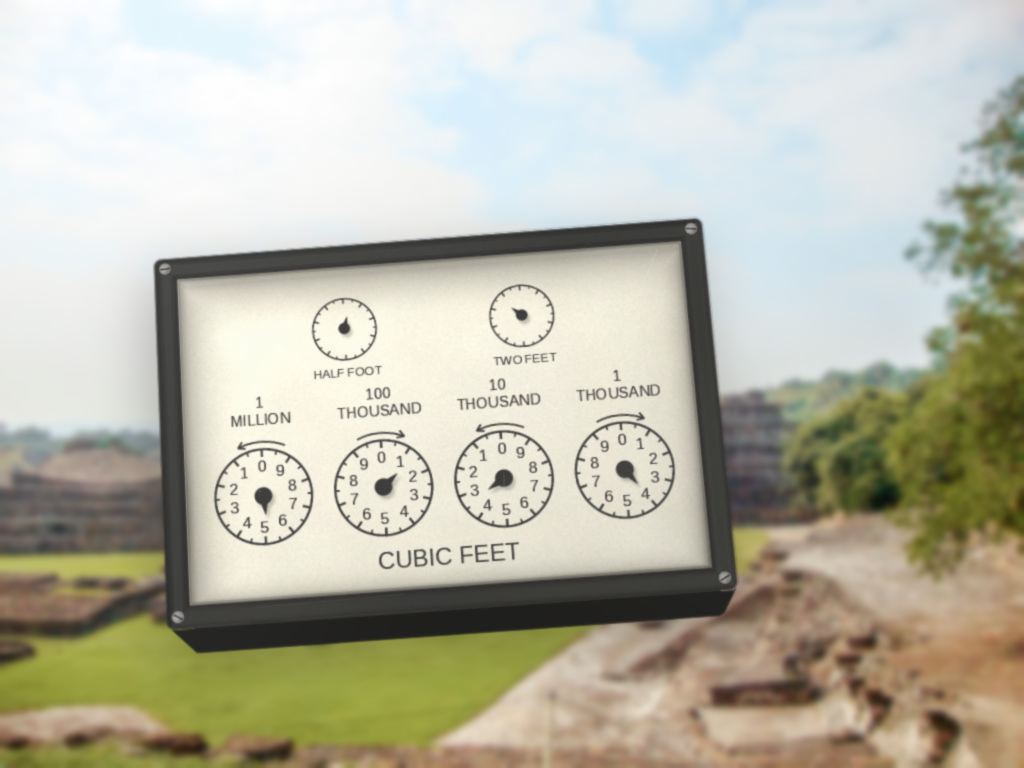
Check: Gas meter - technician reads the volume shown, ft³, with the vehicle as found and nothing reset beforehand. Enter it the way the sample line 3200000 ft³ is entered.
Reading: 513400 ft³
